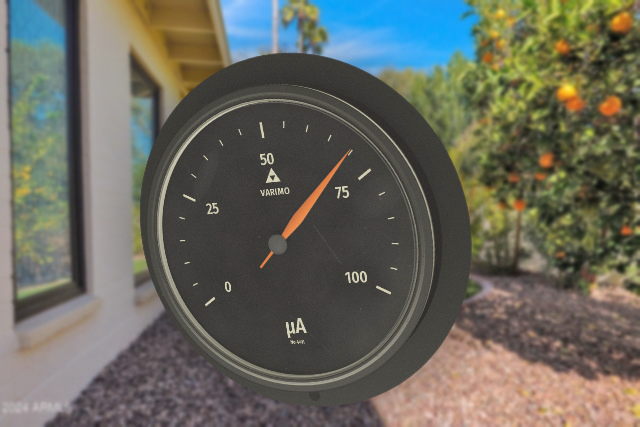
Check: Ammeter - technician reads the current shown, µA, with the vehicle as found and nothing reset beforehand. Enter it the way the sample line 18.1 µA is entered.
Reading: 70 µA
